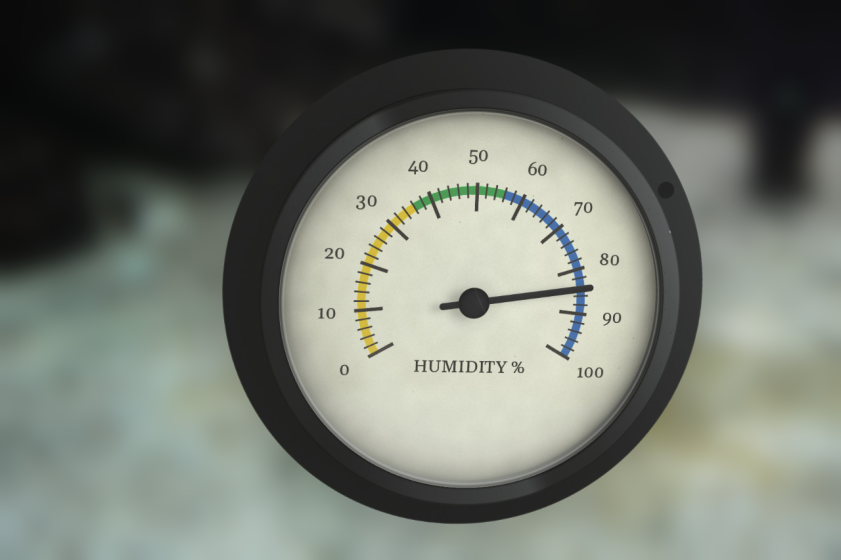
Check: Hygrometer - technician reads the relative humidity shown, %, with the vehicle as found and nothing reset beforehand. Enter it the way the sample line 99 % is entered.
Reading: 84 %
